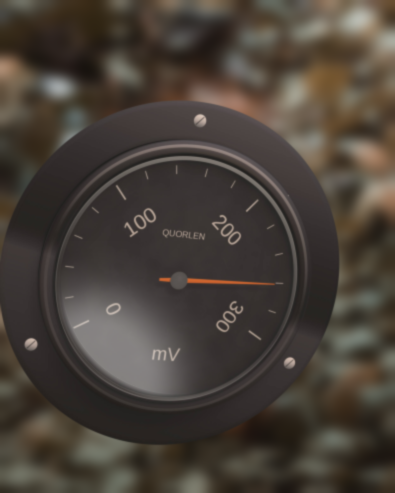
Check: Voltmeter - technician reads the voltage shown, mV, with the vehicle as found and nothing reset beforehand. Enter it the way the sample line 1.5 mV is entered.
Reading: 260 mV
